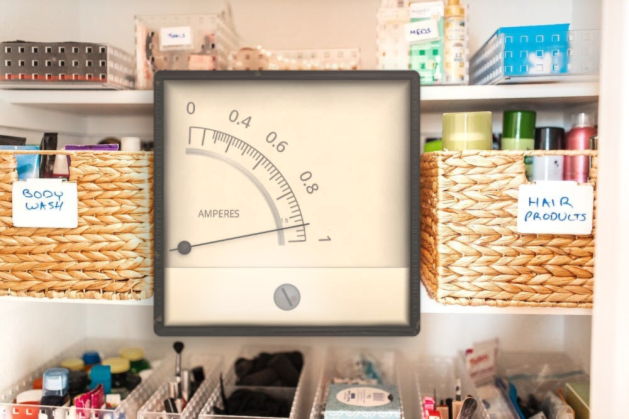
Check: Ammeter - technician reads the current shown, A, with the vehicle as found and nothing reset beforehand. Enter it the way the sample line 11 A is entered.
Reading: 0.94 A
